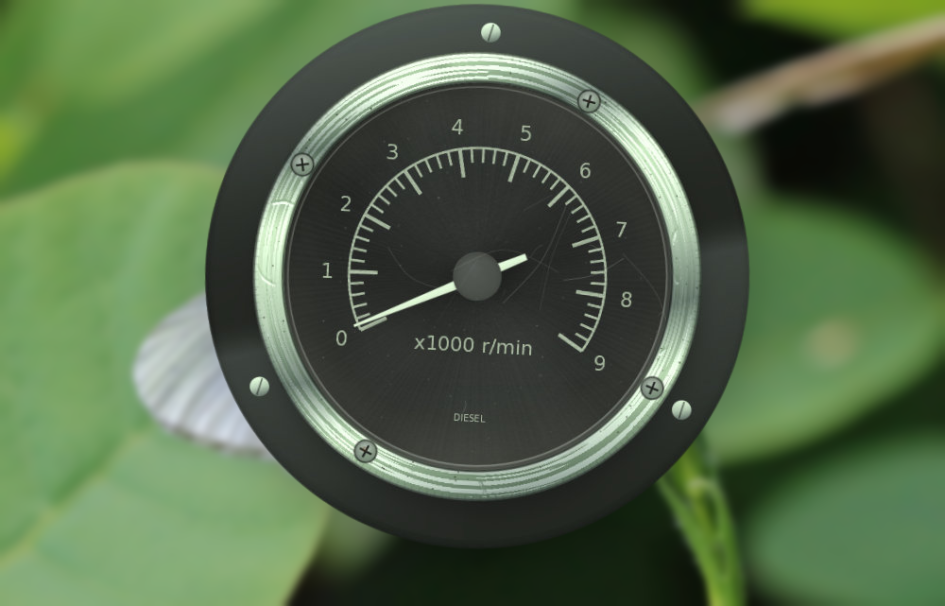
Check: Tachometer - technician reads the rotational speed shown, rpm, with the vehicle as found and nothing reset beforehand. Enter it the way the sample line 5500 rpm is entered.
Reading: 100 rpm
